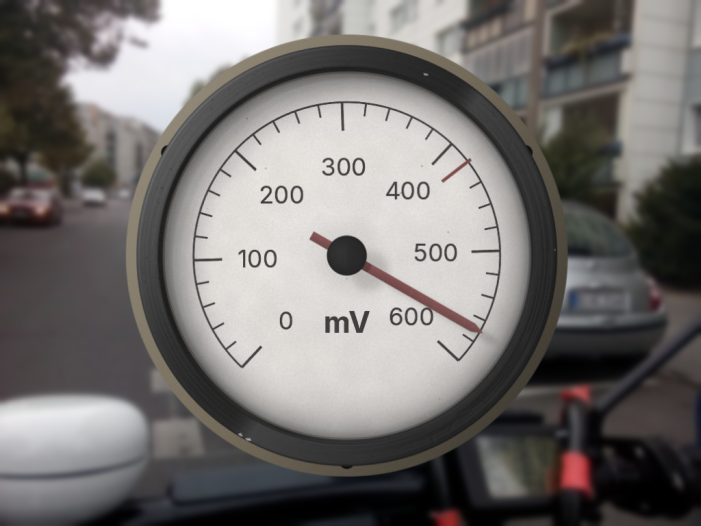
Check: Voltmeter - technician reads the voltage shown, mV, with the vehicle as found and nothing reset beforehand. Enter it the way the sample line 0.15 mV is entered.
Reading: 570 mV
